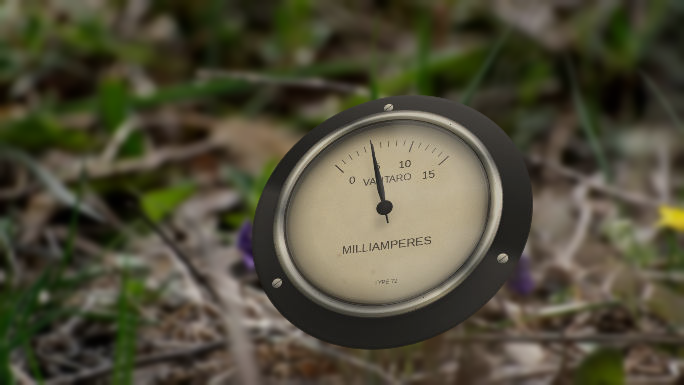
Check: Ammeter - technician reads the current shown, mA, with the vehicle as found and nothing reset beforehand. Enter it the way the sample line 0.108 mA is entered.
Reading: 5 mA
